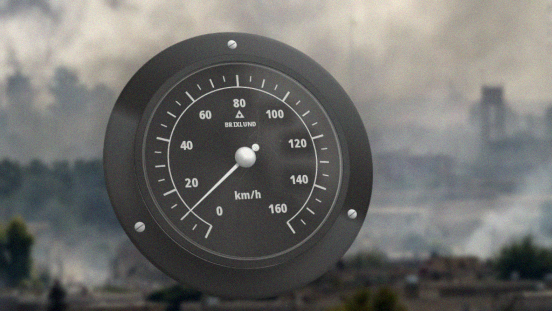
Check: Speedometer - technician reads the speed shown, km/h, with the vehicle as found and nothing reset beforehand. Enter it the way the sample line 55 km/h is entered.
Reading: 10 km/h
